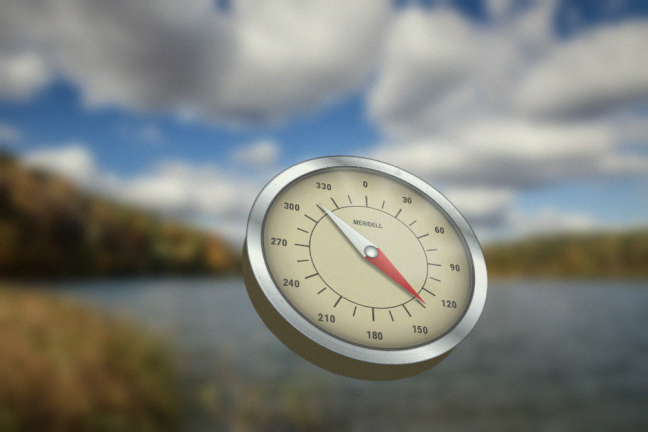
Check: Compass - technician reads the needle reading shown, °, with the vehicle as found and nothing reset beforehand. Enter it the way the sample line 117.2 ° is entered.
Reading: 135 °
